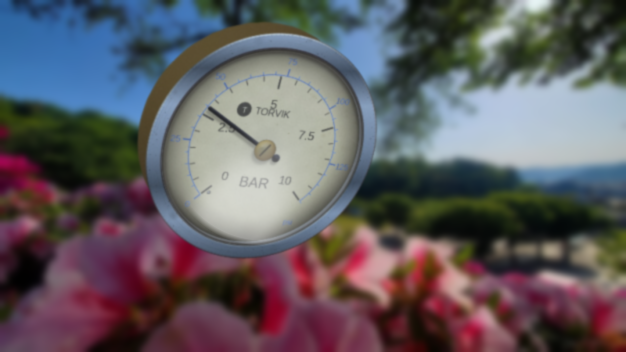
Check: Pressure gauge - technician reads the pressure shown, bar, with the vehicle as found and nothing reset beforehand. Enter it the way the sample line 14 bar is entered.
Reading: 2.75 bar
